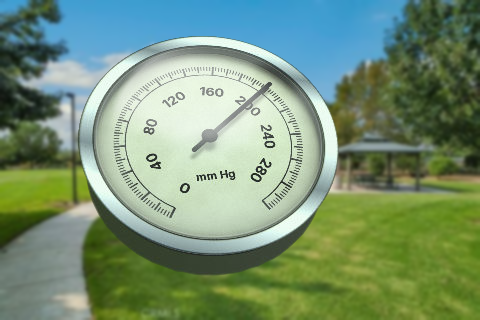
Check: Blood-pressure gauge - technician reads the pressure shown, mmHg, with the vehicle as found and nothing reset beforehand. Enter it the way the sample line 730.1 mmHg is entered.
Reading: 200 mmHg
